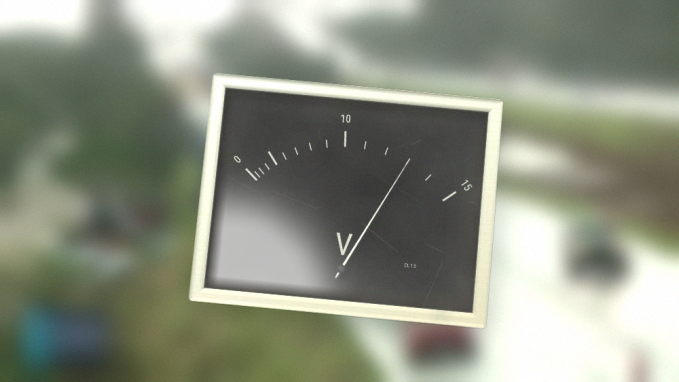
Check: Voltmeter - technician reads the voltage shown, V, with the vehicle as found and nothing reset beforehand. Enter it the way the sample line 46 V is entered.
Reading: 13 V
